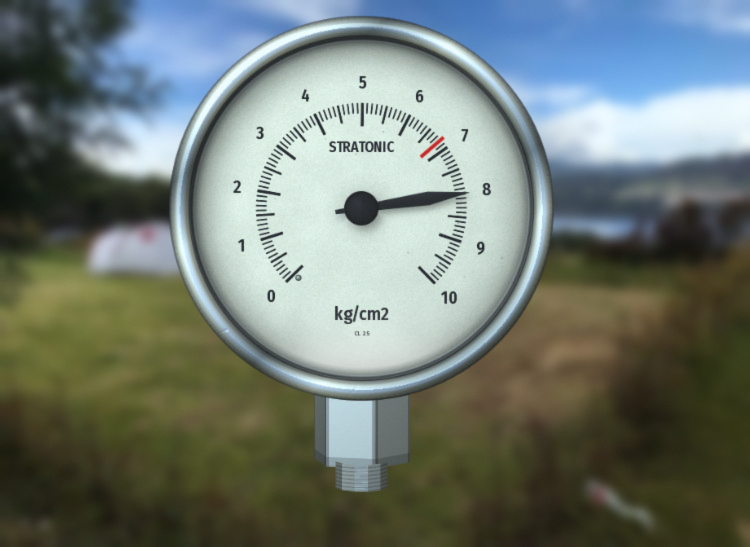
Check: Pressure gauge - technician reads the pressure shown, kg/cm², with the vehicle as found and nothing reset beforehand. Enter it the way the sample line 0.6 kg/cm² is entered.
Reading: 8 kg/cm²
